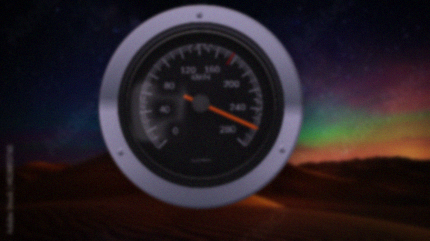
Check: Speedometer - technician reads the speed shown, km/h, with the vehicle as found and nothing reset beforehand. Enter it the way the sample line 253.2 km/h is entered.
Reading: 260 km/h
